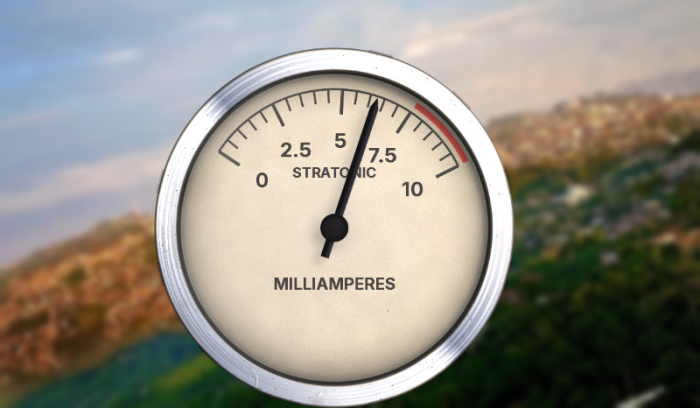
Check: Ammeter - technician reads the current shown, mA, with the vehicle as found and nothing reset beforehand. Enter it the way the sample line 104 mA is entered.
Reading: 6.25 mA
